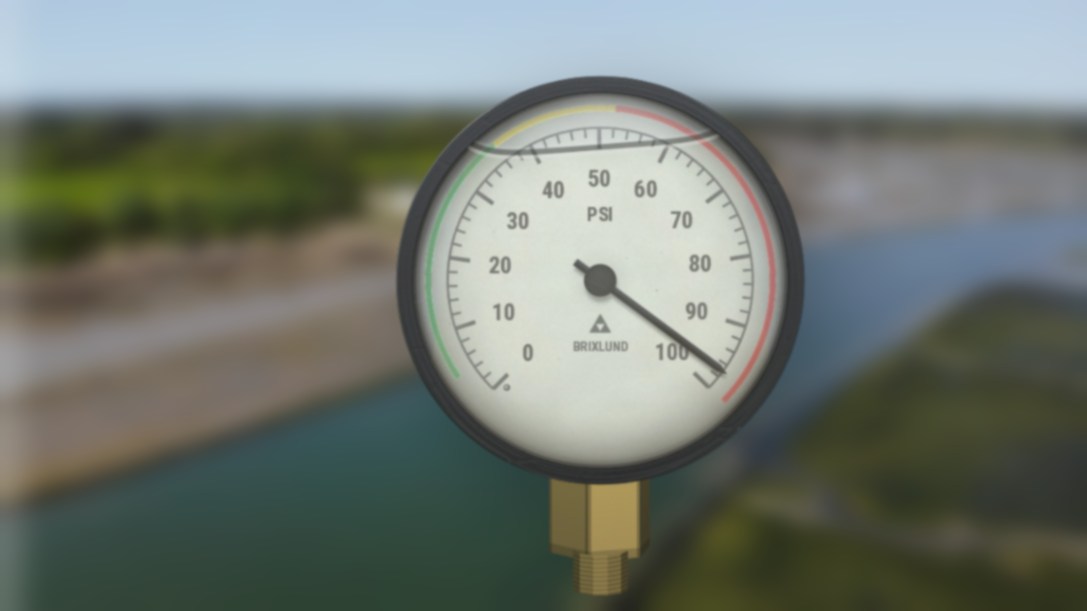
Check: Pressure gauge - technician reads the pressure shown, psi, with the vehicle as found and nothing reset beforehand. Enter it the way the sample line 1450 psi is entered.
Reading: 97 psi
